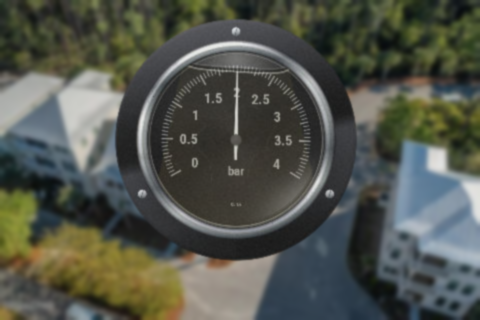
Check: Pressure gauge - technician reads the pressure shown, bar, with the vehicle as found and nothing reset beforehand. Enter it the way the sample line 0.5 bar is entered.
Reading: 2 bar
